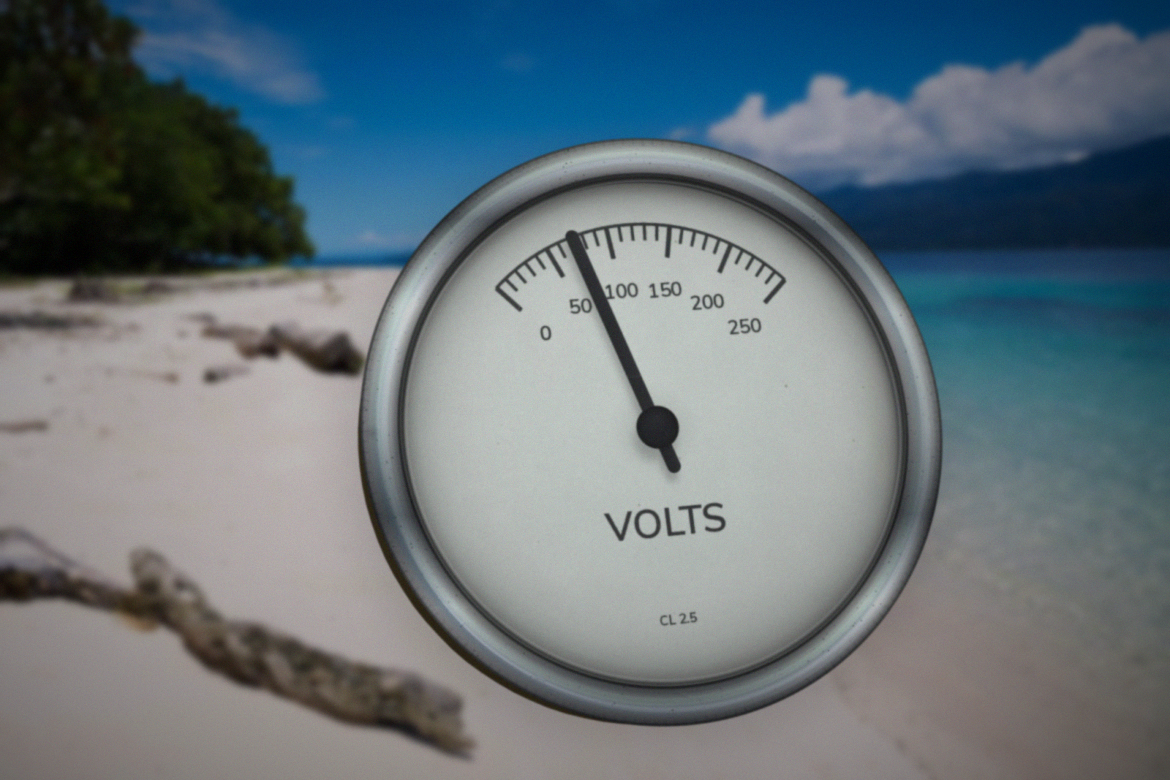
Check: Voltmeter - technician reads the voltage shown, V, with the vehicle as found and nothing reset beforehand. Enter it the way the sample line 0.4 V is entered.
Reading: 70 V
